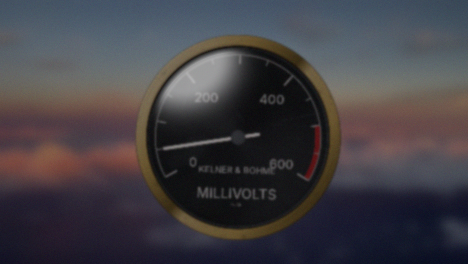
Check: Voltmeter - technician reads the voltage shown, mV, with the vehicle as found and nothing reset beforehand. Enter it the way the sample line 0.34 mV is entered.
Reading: 50 mV
